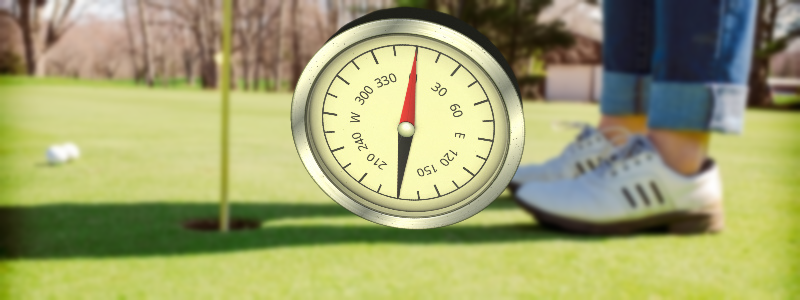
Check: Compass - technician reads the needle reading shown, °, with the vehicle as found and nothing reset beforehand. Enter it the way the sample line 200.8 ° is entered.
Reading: 0 °
